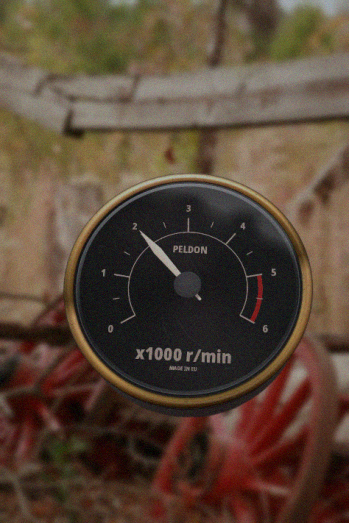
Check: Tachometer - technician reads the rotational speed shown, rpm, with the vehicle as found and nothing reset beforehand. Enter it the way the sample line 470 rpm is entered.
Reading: 2000 rpm
